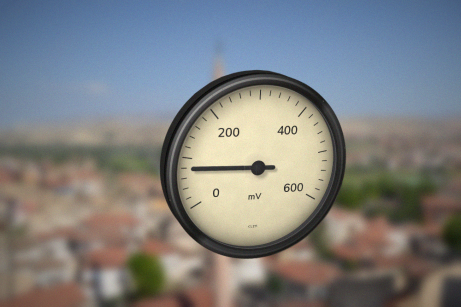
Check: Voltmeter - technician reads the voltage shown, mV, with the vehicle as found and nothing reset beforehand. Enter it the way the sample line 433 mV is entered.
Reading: 80 mV
